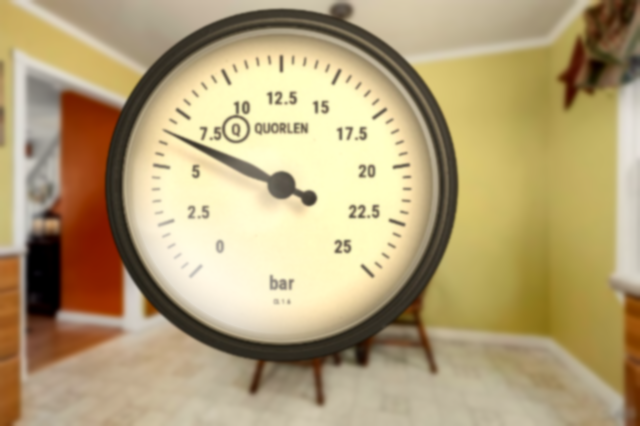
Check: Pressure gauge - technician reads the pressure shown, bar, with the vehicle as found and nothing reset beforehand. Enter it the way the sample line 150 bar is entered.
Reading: 6.5 bar
